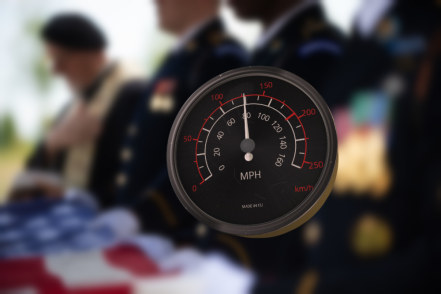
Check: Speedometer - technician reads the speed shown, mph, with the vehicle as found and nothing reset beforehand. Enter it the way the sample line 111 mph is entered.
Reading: 80 mph
